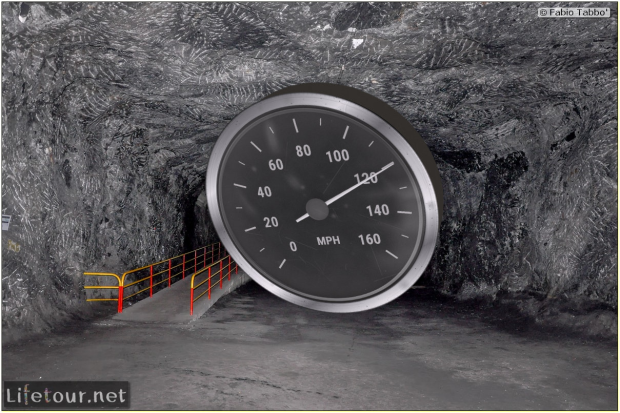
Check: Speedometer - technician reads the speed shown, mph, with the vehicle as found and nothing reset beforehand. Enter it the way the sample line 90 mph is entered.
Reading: 120 mph
